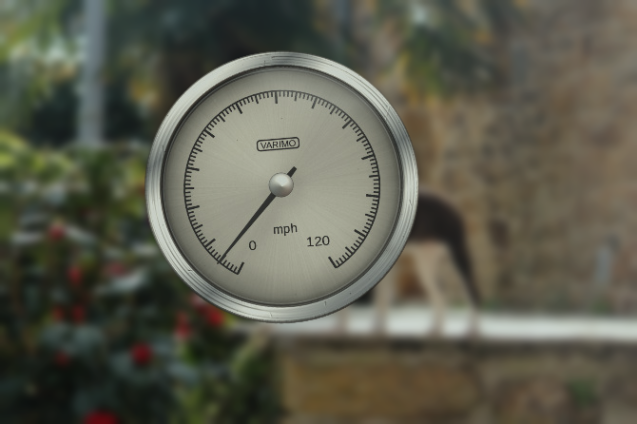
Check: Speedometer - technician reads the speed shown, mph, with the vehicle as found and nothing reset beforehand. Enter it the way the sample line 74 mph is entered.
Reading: 5 mph
